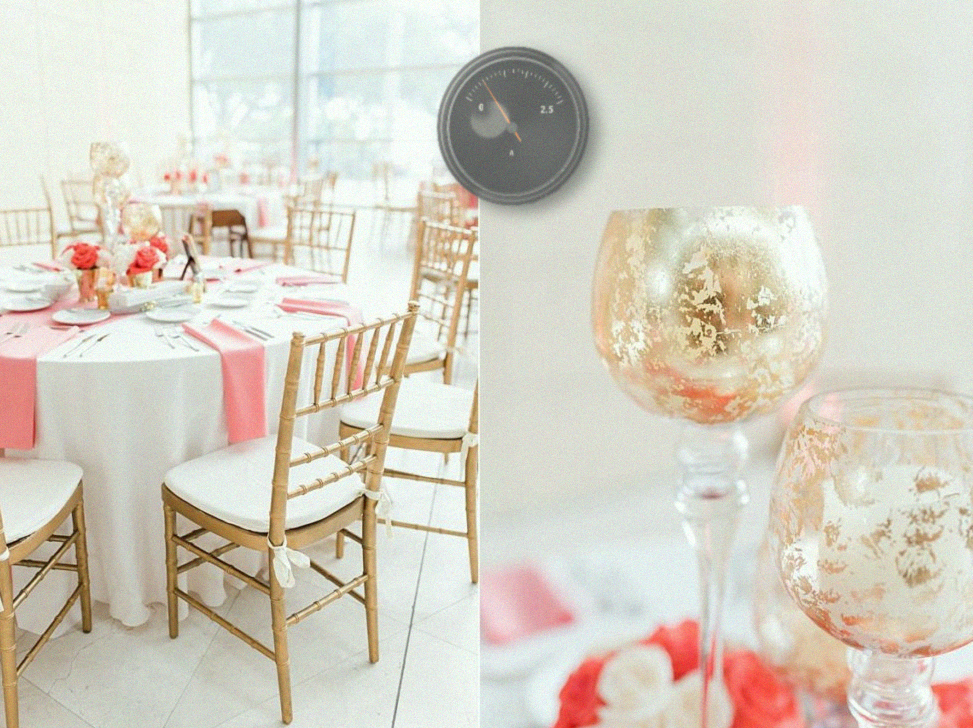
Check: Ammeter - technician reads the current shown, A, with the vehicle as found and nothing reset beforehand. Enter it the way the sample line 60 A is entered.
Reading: 0.5 A
